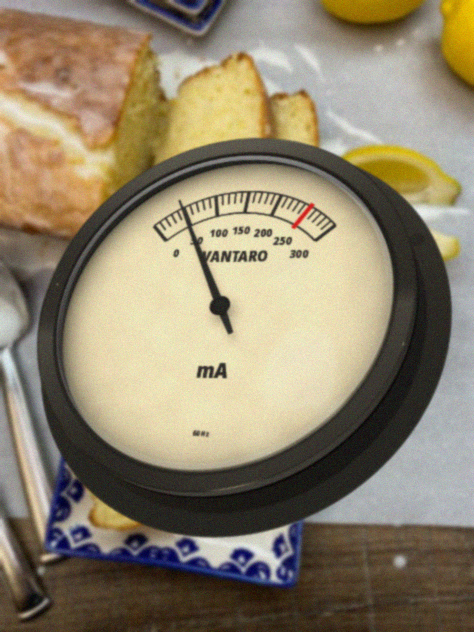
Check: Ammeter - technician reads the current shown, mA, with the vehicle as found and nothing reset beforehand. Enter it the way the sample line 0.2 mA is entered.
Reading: 50 mA
